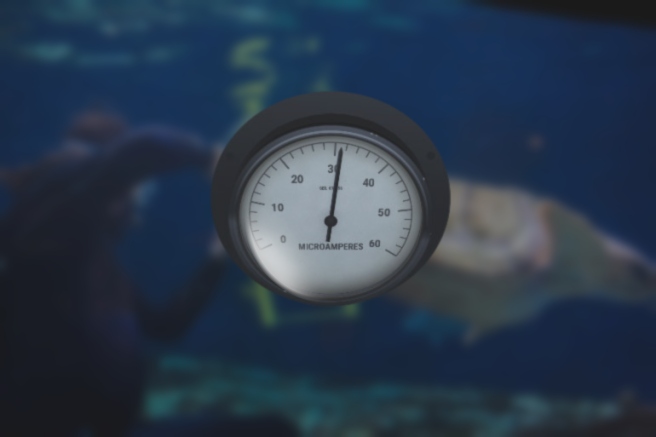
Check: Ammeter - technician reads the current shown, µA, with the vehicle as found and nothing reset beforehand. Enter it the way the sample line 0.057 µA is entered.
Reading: 31 µA
